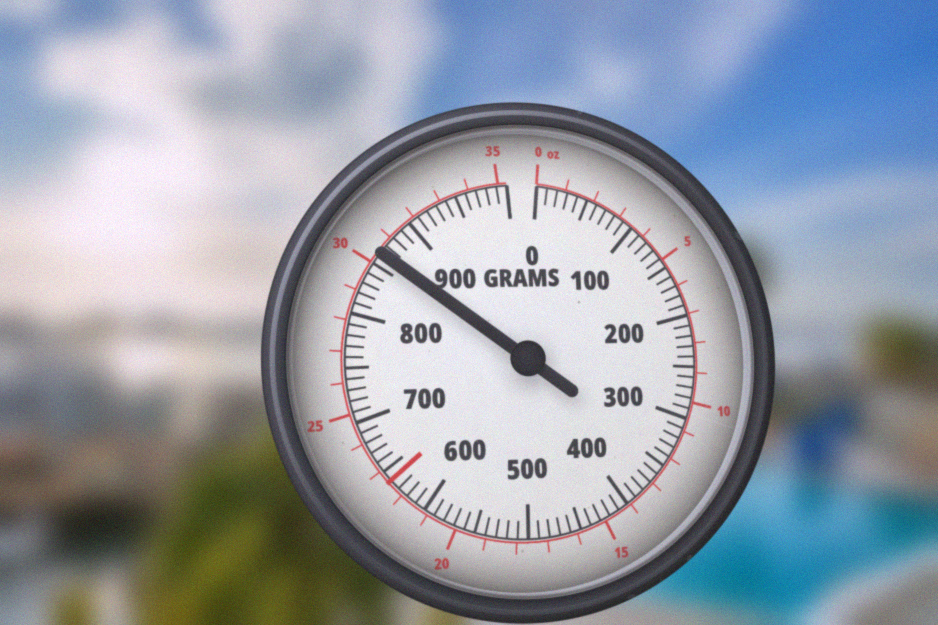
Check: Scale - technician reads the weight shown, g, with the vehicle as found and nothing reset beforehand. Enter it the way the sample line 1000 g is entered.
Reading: 860 g
